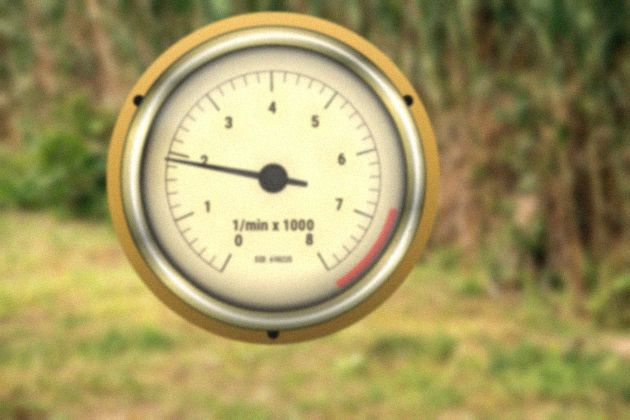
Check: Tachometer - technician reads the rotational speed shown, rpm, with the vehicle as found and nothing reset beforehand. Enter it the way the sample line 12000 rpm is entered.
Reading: 1900 rpm
